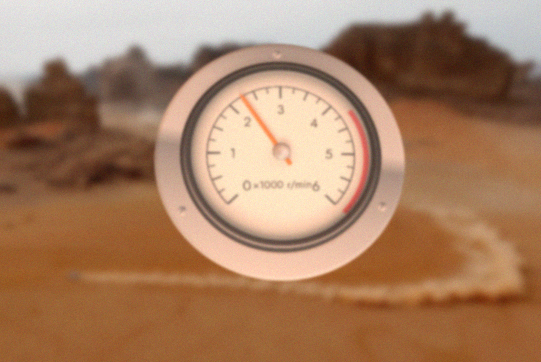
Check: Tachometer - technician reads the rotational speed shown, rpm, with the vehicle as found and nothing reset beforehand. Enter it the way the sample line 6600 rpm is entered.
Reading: 2250 rpm
